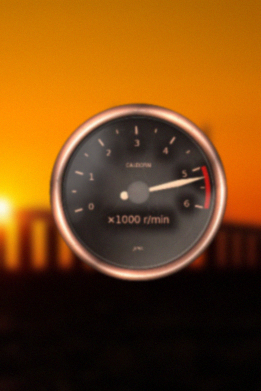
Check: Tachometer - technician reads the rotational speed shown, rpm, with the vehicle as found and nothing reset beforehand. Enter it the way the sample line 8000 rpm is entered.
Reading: 5250 rpm
